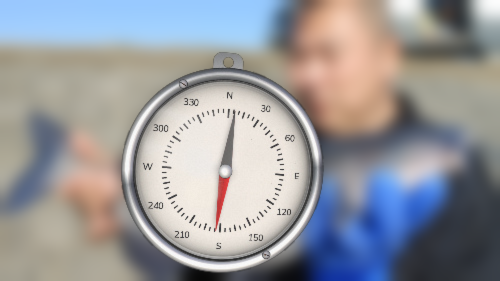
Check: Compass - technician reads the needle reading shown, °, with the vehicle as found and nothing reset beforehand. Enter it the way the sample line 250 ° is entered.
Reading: 185 °
